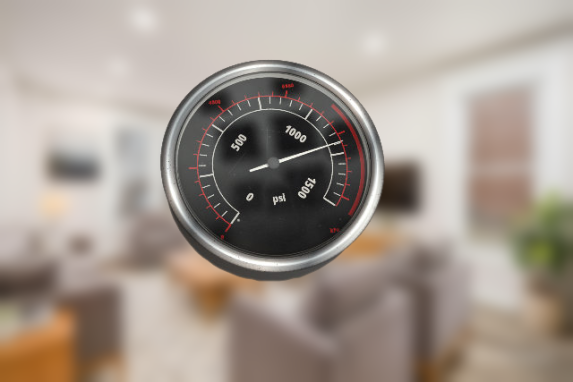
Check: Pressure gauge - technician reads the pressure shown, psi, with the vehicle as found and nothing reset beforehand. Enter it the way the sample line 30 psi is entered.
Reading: 1200 psi
